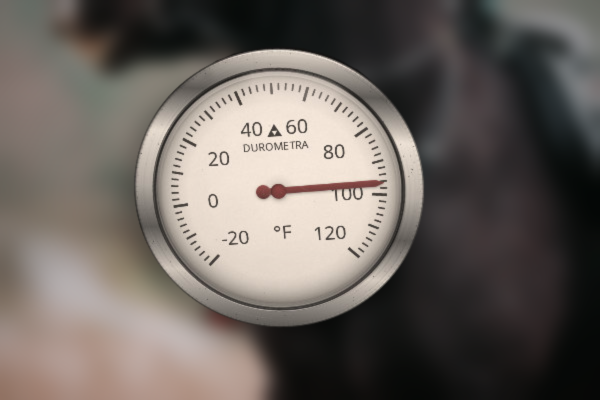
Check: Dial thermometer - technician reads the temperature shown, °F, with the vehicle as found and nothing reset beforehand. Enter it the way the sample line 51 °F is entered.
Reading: 96 °F
